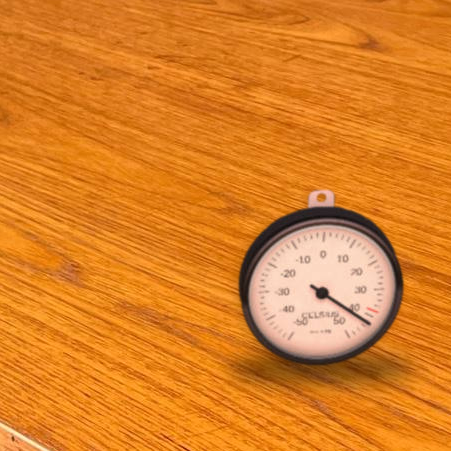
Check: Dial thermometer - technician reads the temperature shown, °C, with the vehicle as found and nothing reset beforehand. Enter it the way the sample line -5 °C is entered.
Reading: 42 °C
